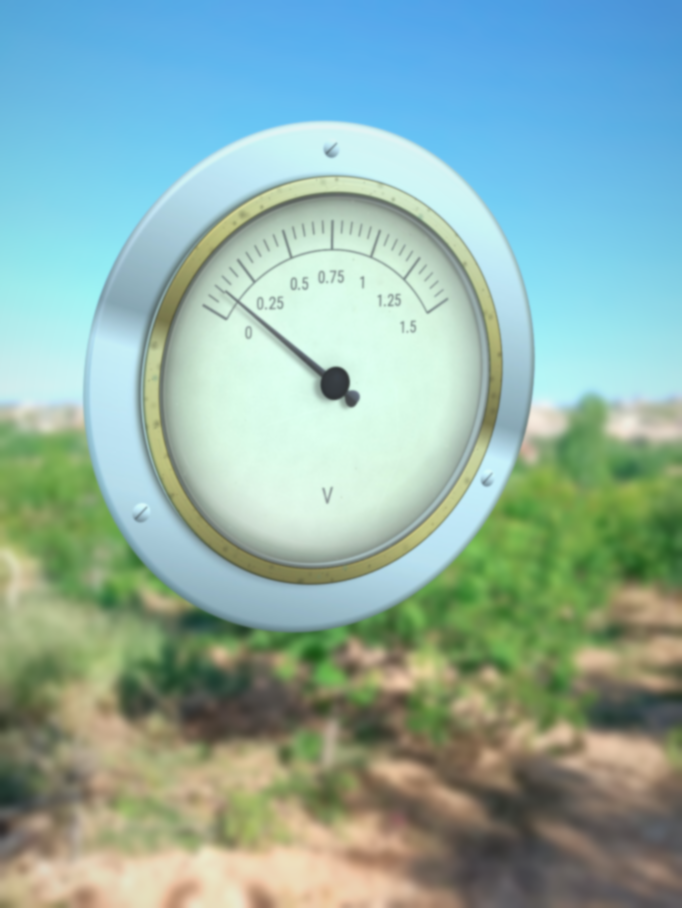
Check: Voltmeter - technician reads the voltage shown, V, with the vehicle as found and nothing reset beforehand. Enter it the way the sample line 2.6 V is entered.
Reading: 0.1 V
